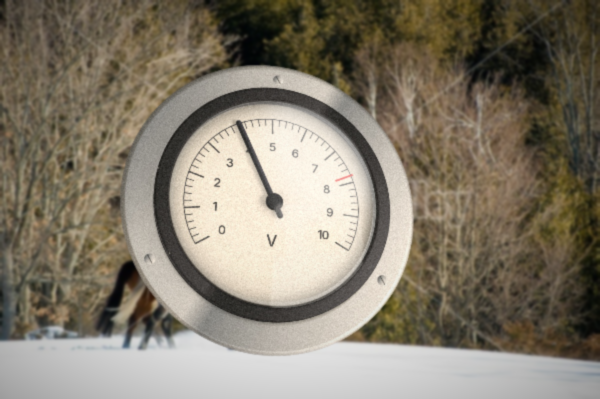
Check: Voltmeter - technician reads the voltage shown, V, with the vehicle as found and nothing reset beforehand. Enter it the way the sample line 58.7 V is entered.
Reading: 4 V
